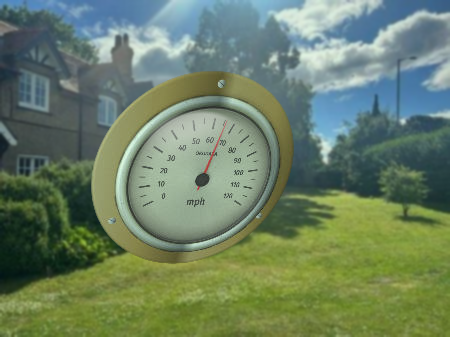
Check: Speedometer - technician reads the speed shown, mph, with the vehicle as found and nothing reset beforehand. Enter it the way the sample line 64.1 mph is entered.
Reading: 65 mph
